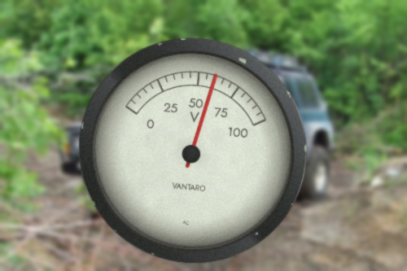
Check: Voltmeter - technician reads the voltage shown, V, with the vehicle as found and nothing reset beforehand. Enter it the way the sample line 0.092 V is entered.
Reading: 60 V
